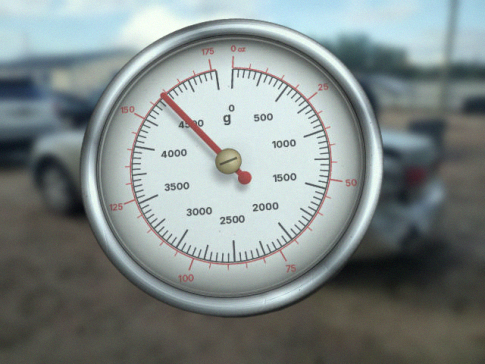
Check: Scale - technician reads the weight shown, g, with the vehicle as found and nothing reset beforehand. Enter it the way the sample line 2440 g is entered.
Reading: 4500 g
